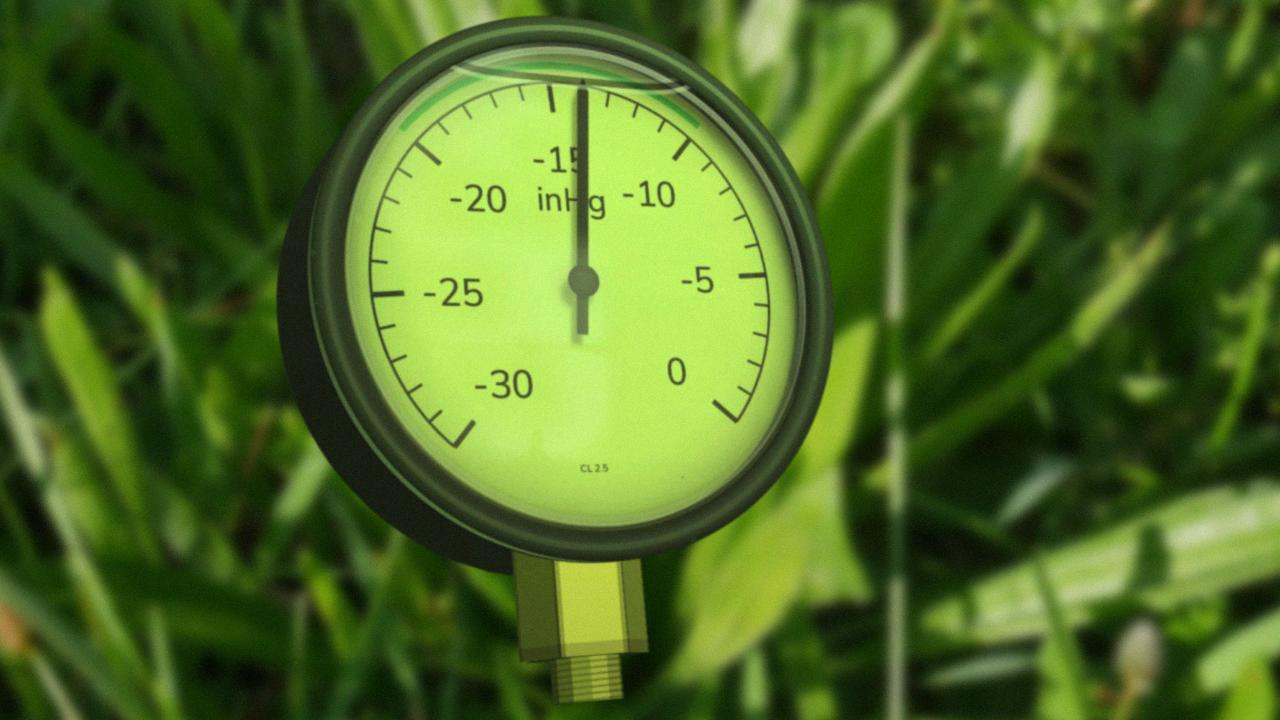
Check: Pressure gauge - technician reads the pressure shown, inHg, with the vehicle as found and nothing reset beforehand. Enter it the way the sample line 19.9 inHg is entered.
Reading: -14 inHg
